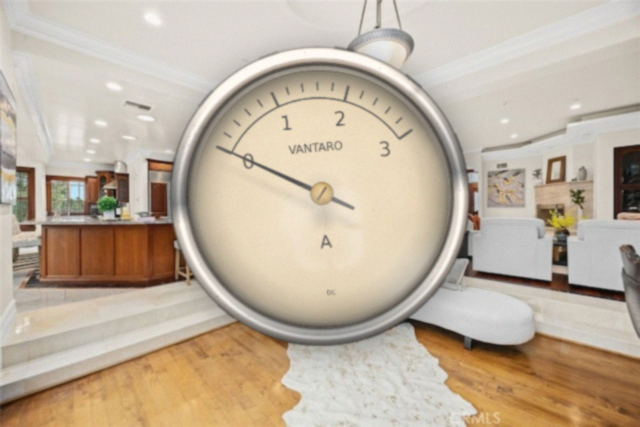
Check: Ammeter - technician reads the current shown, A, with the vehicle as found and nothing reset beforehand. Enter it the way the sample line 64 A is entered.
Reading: 0 A
